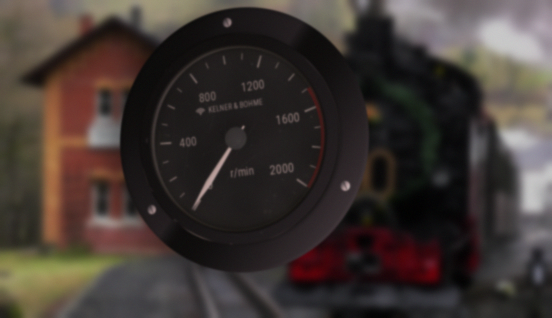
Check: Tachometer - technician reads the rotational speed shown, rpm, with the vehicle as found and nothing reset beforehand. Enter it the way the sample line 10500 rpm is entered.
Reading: 0 rpm
